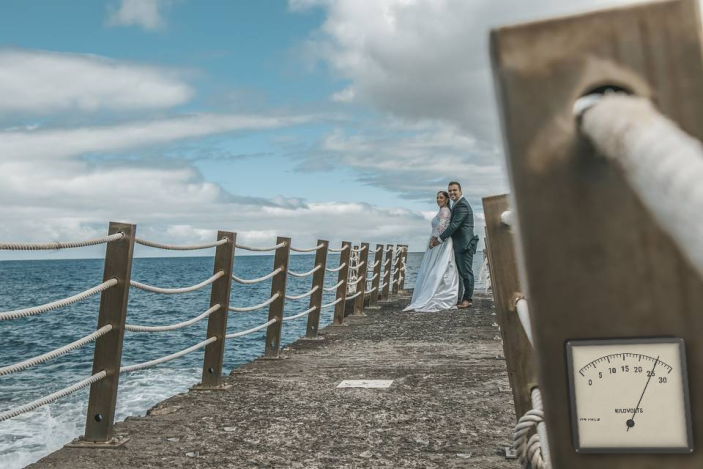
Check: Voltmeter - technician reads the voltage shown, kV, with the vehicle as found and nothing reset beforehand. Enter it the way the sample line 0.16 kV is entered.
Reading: 25 kV
